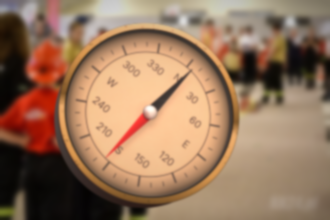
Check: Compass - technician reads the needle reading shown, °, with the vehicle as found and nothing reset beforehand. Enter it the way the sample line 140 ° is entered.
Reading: 185 °
